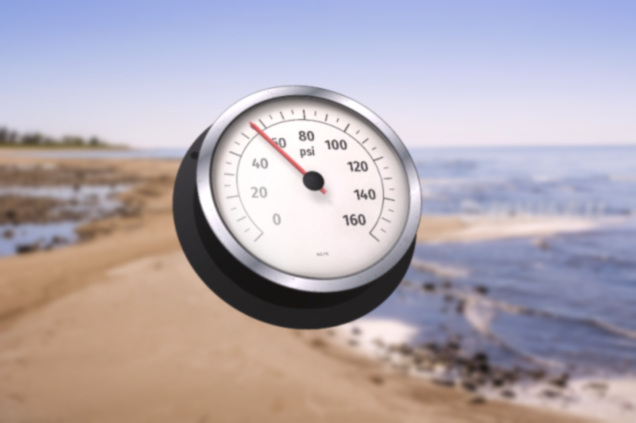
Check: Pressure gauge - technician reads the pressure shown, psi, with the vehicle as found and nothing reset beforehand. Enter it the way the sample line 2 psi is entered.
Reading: 55 psi
